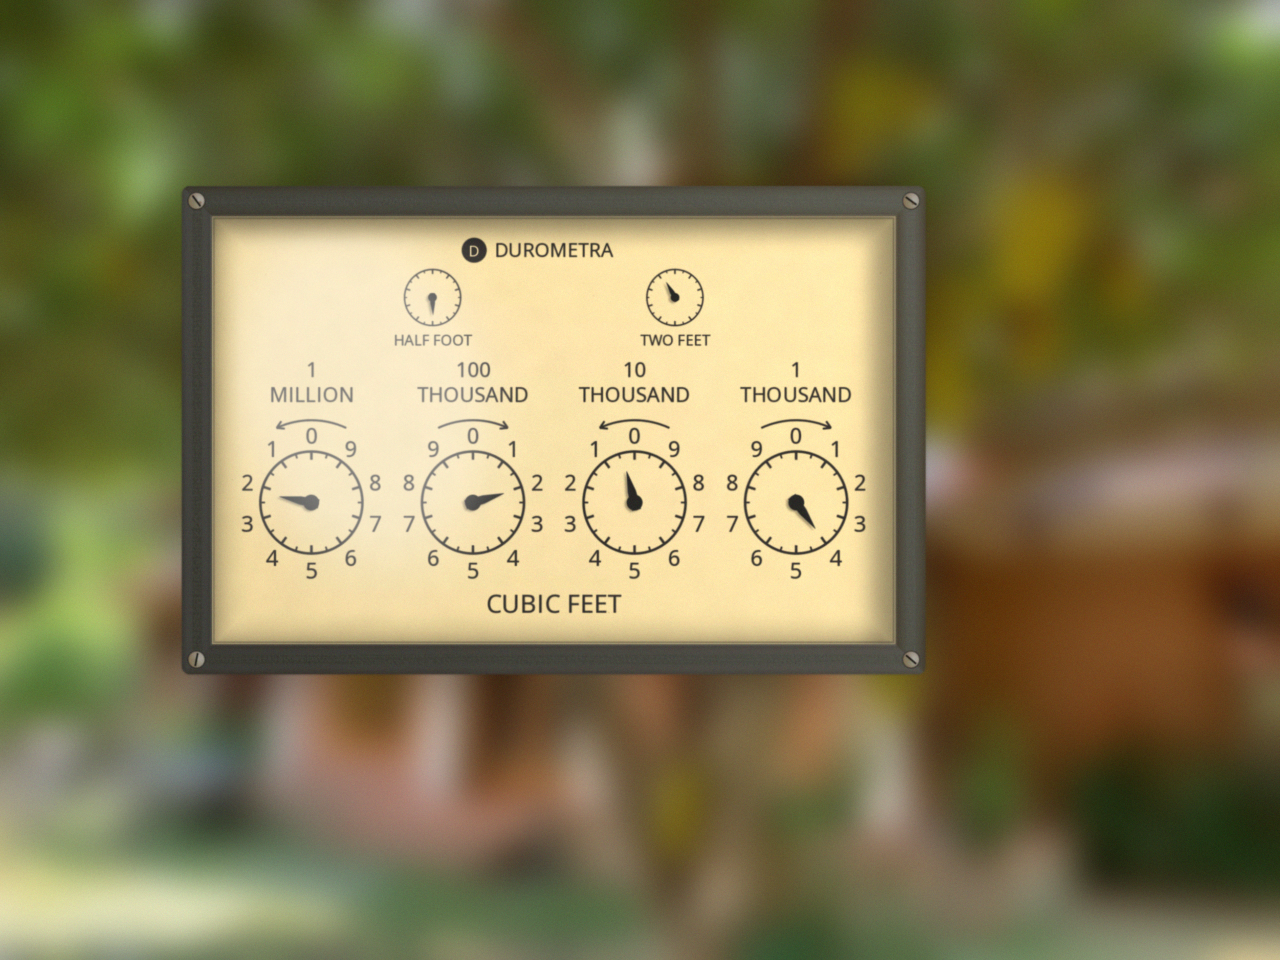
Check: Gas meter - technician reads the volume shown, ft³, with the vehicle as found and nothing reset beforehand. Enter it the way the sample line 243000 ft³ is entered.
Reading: 220400 ft³
